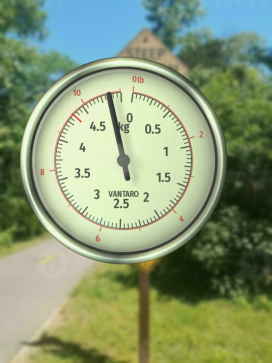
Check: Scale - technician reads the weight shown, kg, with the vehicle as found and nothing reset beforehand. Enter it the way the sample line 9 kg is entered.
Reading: 4.85 kg
